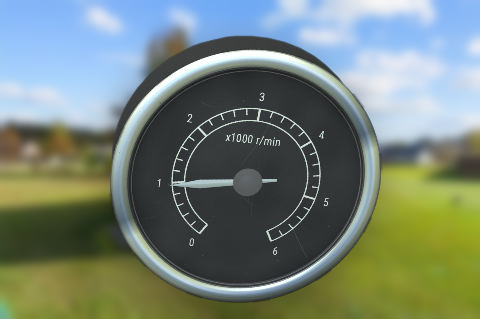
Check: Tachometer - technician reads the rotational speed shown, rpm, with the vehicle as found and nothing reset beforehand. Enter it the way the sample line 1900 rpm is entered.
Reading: 1000 rpm
